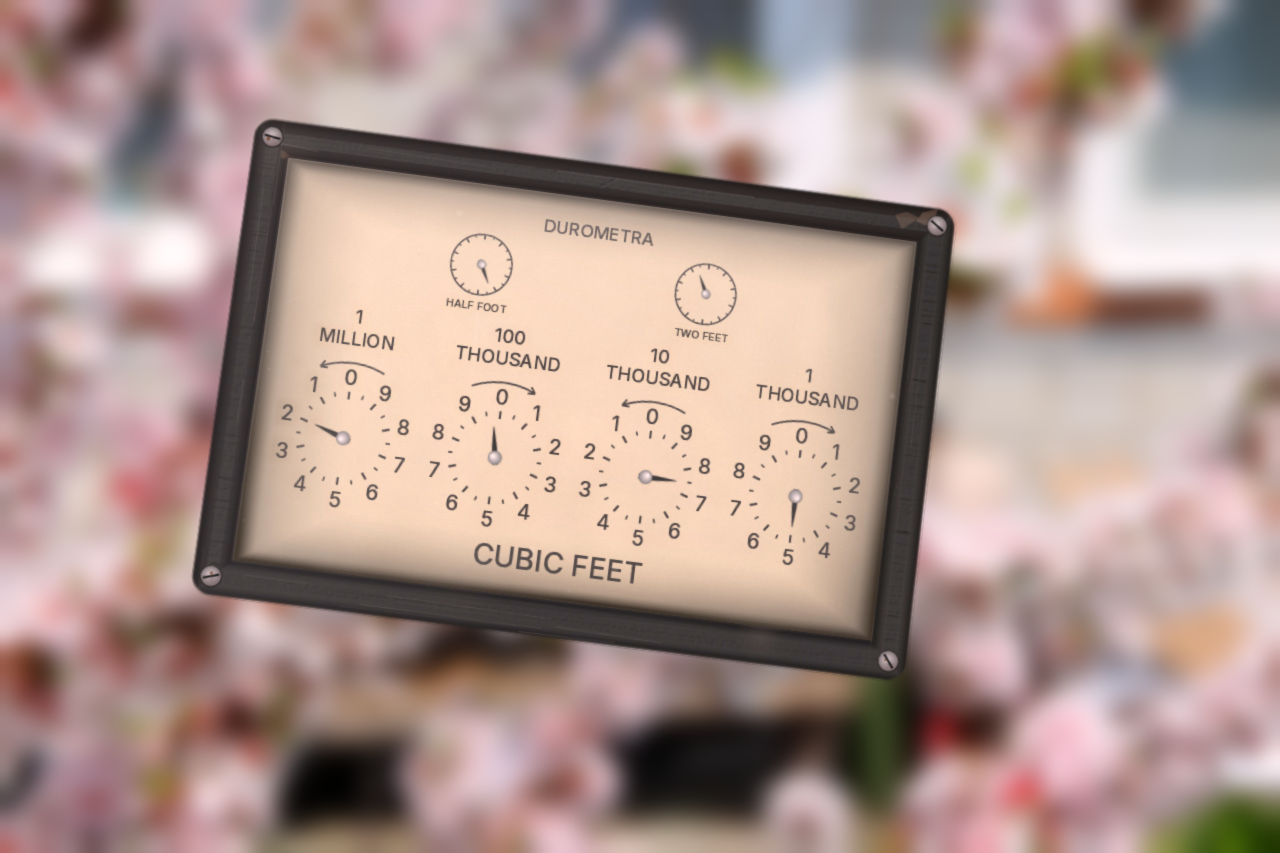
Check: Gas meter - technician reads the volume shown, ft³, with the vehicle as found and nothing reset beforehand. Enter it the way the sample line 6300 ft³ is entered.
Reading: 197500 ft³
